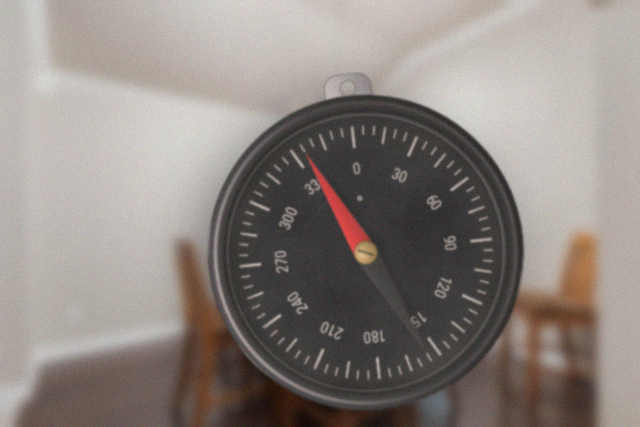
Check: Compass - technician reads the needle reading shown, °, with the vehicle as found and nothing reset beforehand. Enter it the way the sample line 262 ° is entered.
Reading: 335 °
